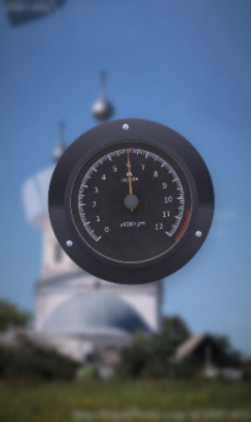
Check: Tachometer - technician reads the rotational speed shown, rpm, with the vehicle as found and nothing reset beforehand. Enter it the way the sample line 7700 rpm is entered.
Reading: 6000 rpm
